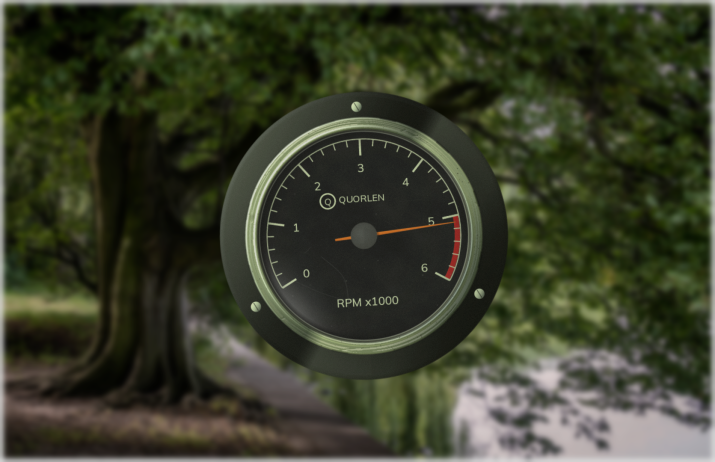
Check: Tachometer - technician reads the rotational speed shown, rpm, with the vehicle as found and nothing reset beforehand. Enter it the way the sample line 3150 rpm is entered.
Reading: 5100 rpm
